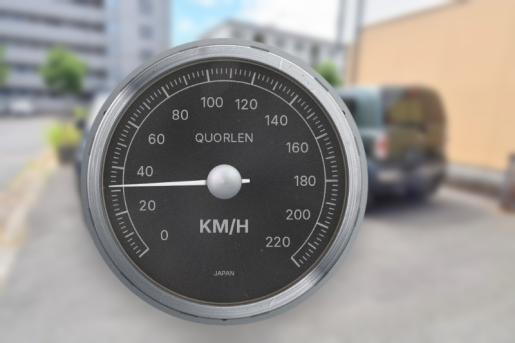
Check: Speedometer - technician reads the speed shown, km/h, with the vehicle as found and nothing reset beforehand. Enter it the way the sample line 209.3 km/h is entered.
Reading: 32 km/h
